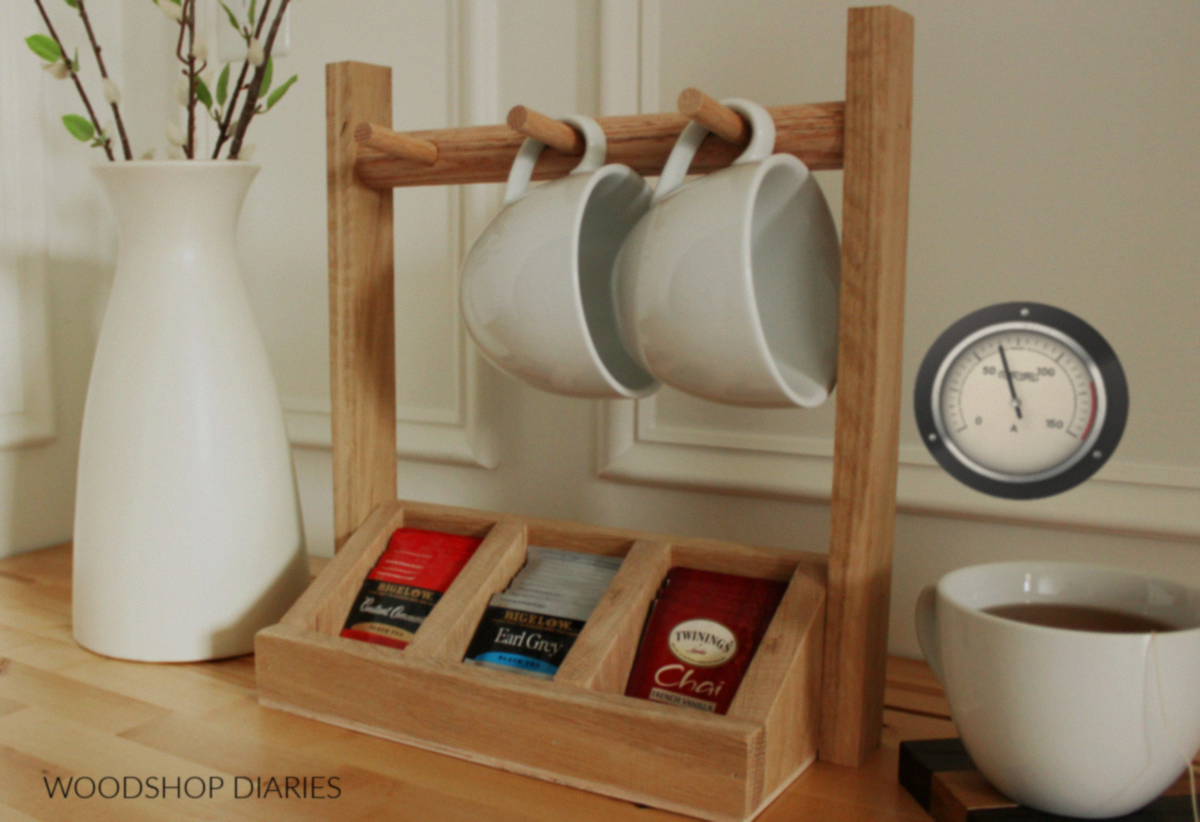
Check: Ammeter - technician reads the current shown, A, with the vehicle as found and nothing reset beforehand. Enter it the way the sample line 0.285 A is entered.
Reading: 65 A
